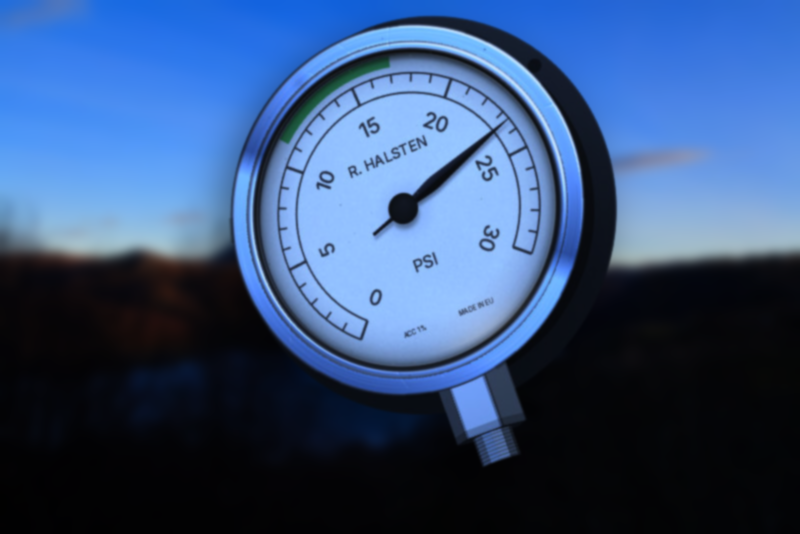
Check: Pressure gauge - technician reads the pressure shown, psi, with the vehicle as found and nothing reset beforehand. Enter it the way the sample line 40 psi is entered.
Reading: 23.5 psi
